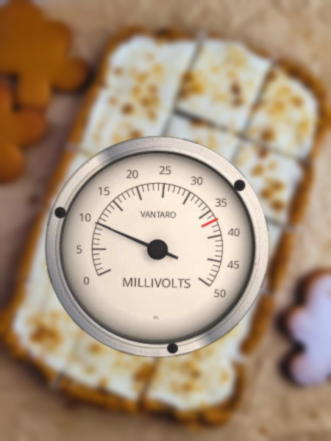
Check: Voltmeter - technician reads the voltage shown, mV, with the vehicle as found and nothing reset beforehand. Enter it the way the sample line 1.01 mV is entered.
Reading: 10 mV
